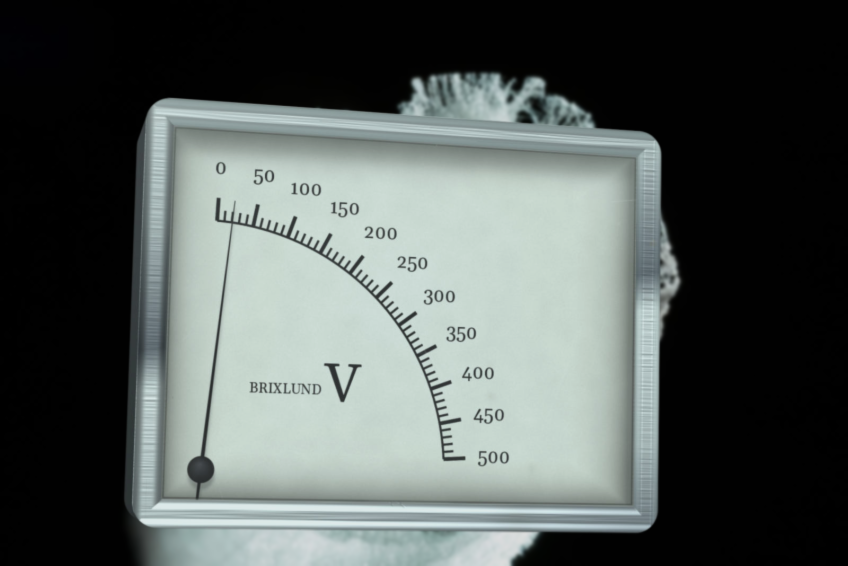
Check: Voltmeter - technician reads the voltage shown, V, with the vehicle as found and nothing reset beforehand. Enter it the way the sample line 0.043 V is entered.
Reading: 20 V
